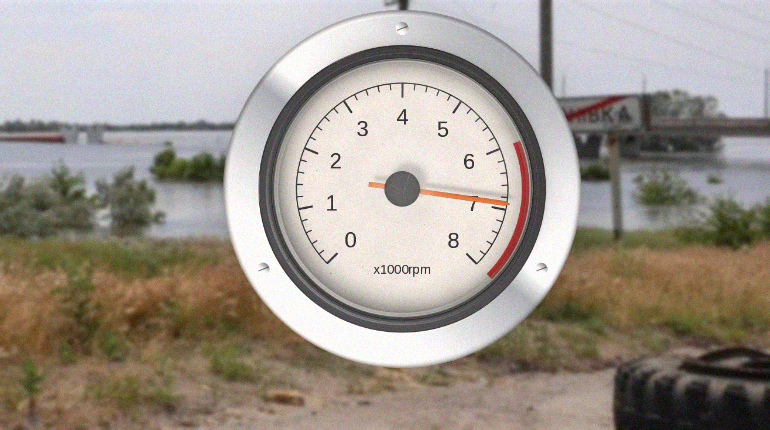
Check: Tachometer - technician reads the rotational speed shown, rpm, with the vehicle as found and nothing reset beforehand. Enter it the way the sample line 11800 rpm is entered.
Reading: 6900 rpm
